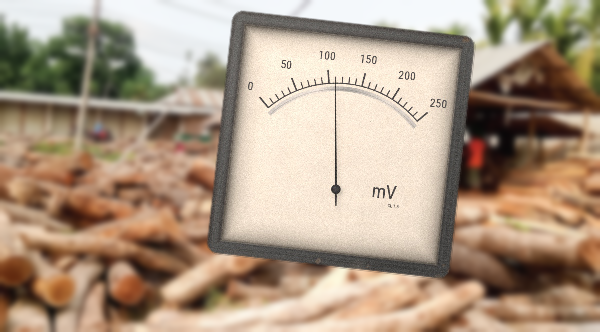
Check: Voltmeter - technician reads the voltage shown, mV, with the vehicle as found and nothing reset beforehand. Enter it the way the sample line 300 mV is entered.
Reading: 110 mV
